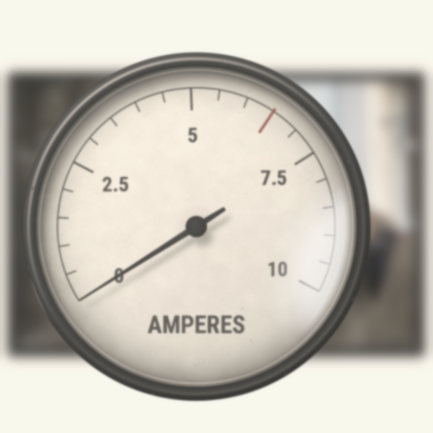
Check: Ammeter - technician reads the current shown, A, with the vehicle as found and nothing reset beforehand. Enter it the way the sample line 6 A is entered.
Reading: 0 A
